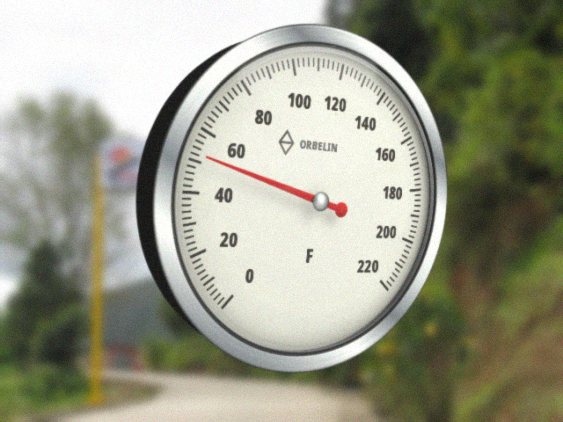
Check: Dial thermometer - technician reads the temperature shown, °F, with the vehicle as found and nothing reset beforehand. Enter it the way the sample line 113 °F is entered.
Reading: 52 °F
